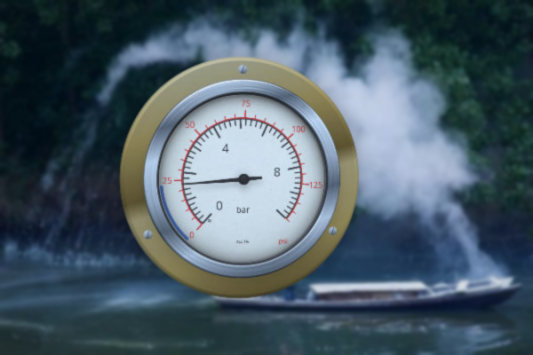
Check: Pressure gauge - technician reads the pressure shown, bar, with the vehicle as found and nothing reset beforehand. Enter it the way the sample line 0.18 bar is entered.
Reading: 1.6 bar
